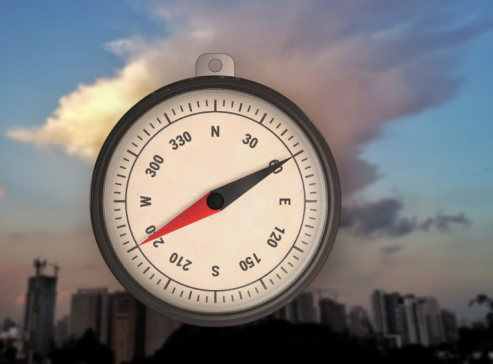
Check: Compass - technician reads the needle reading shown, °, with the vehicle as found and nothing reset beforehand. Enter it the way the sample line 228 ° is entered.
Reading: 240 °
